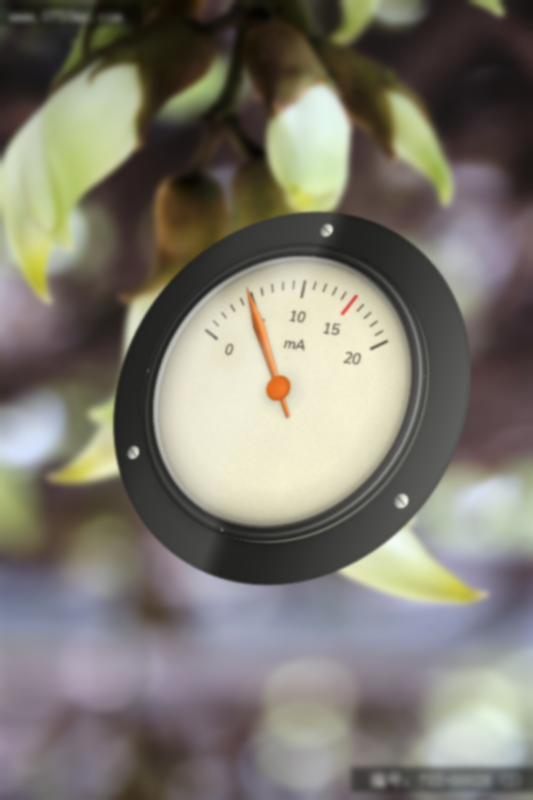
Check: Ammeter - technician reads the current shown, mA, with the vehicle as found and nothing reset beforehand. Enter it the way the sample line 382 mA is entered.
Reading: 5 mA
